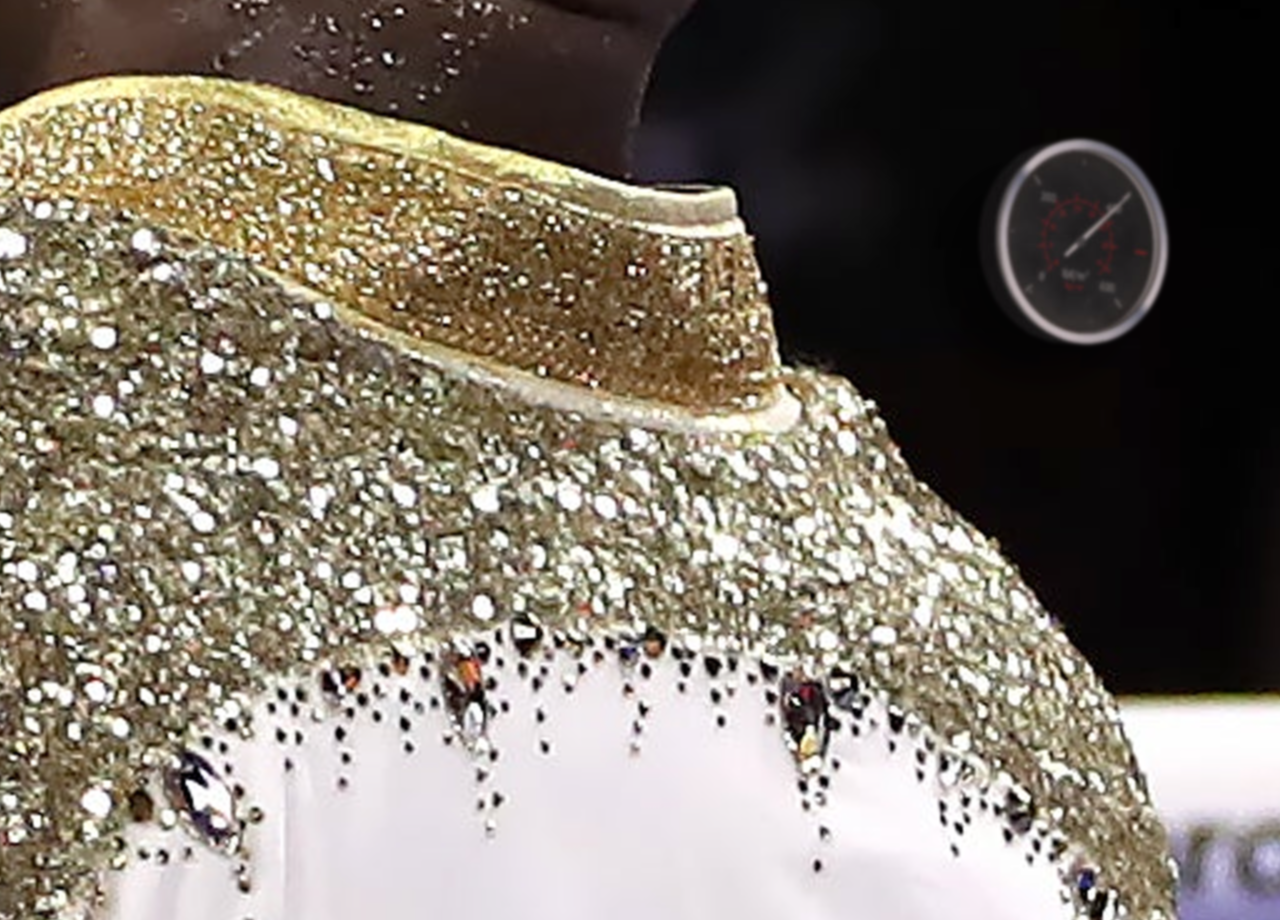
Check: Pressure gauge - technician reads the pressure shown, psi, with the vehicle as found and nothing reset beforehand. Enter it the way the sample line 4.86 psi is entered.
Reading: 400 psi
